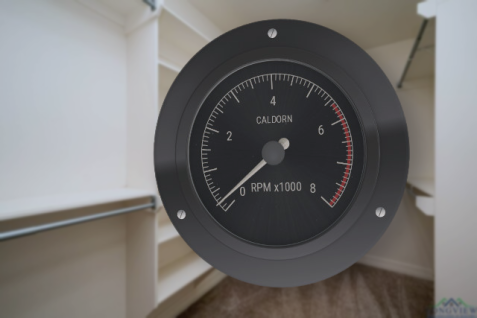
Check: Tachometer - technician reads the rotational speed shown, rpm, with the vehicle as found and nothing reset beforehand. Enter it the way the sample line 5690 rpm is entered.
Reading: 200 rpm
